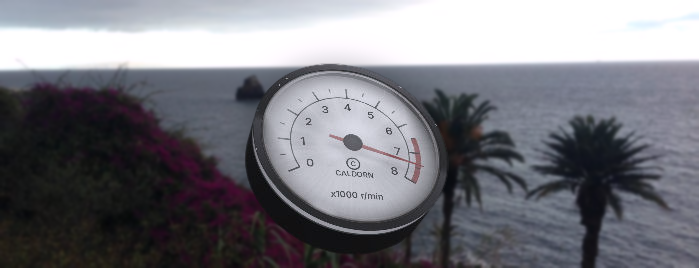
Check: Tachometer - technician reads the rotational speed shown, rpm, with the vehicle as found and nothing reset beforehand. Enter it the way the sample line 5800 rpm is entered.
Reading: 7500 rpm
